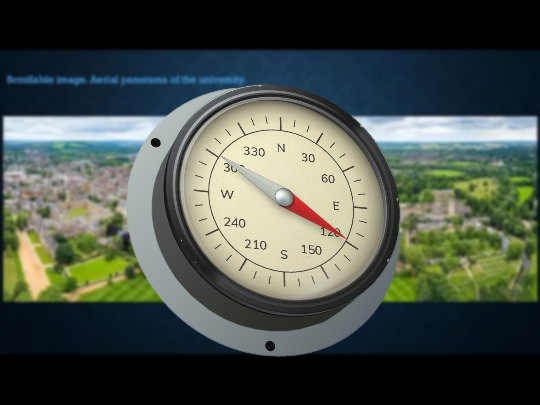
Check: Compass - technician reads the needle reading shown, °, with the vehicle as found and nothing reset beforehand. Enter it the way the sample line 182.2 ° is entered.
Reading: 120 °
